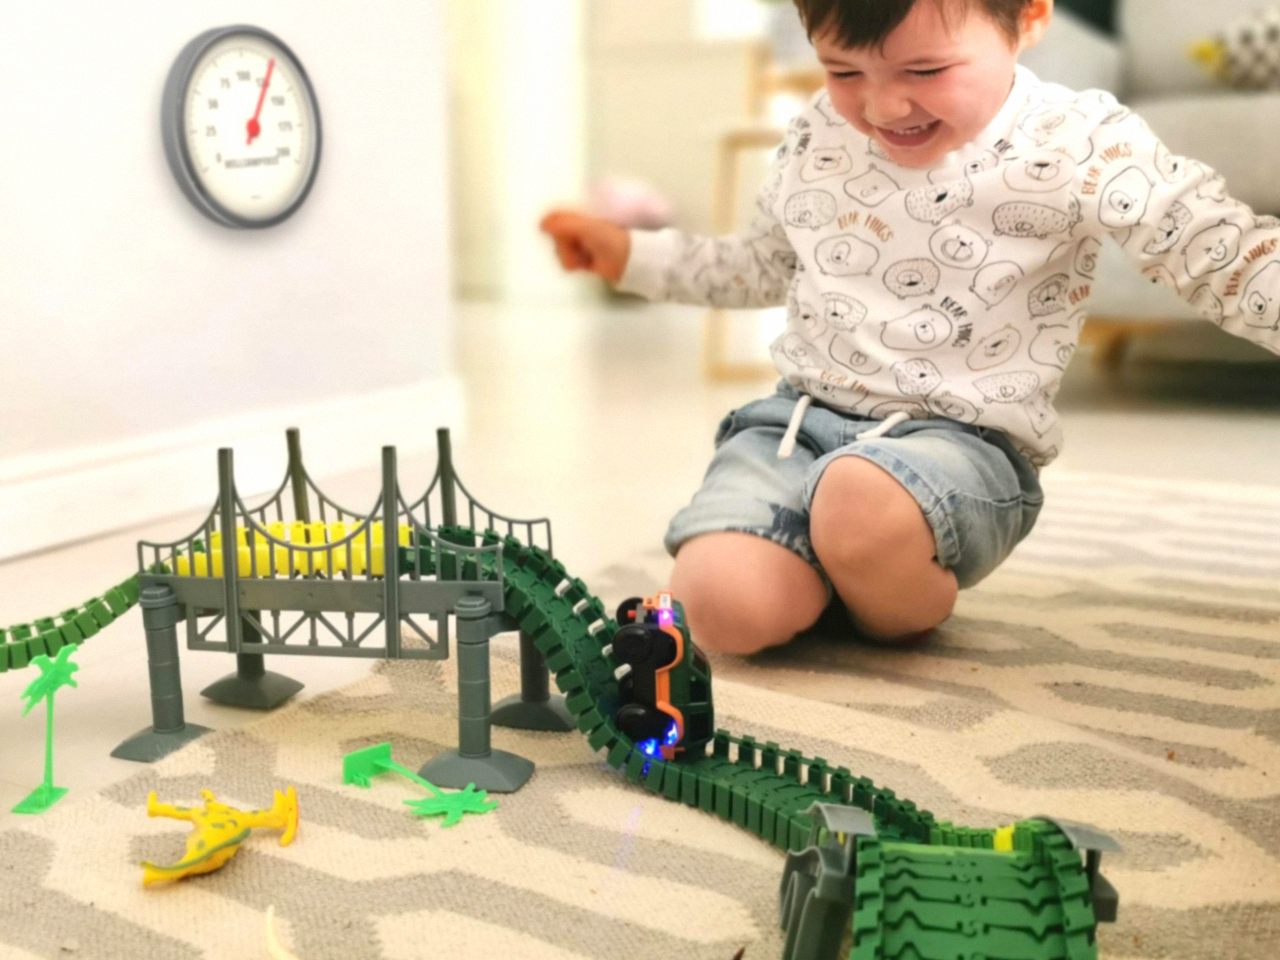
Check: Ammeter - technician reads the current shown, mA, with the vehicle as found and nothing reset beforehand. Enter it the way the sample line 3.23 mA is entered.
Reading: 125 mA
